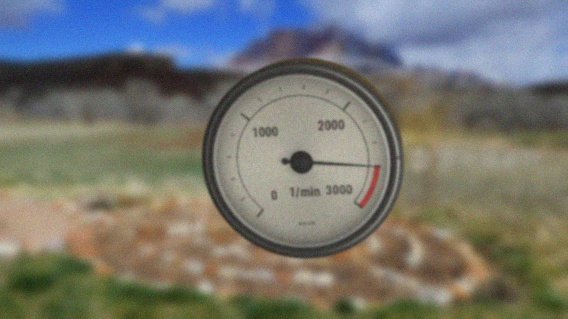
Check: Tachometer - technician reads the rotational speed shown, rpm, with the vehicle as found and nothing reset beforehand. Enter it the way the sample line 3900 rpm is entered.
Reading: 2600 rpm
